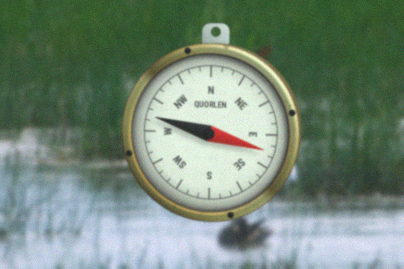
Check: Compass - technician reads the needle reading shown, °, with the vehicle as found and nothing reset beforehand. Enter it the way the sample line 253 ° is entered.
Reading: 105 °
